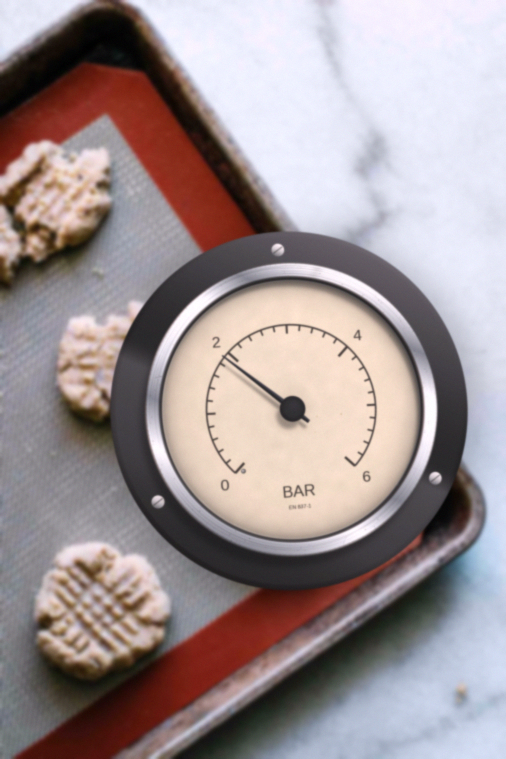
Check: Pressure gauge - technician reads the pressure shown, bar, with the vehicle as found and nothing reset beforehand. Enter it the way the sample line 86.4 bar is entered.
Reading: 1.9 bar
